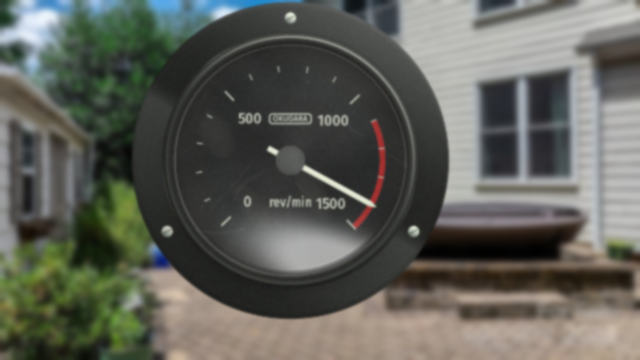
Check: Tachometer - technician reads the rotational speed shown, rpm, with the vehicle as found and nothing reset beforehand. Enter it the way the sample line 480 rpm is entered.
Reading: 1400 rpm
